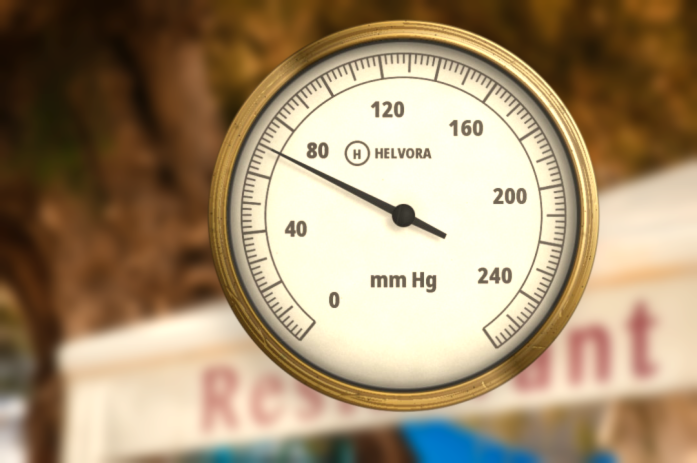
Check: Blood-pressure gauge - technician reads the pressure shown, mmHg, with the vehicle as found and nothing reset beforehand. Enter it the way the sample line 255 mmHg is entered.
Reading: 70 mmHg
